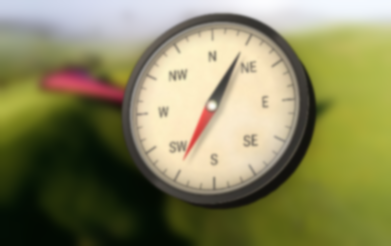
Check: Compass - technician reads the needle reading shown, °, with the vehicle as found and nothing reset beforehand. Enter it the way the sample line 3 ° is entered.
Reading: 210 °
